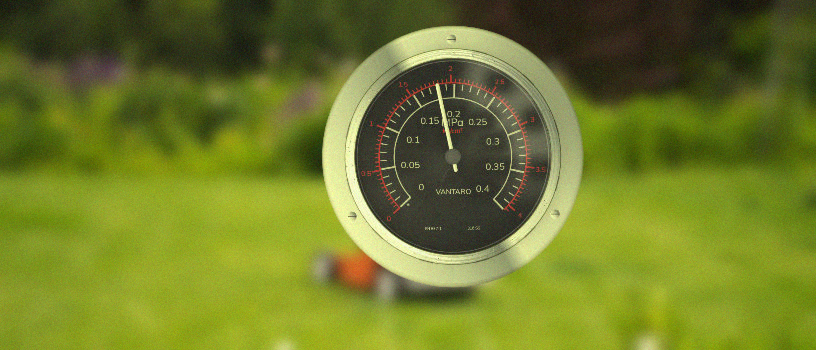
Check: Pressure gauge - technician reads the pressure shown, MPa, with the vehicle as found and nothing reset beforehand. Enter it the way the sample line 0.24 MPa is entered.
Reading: 0.18 MPa
